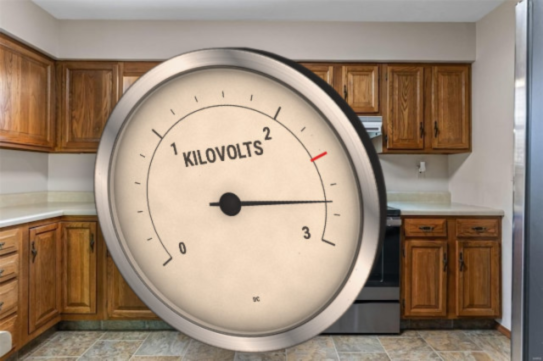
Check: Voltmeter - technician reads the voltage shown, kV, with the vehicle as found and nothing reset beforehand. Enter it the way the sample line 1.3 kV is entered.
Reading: 2.7 kV
